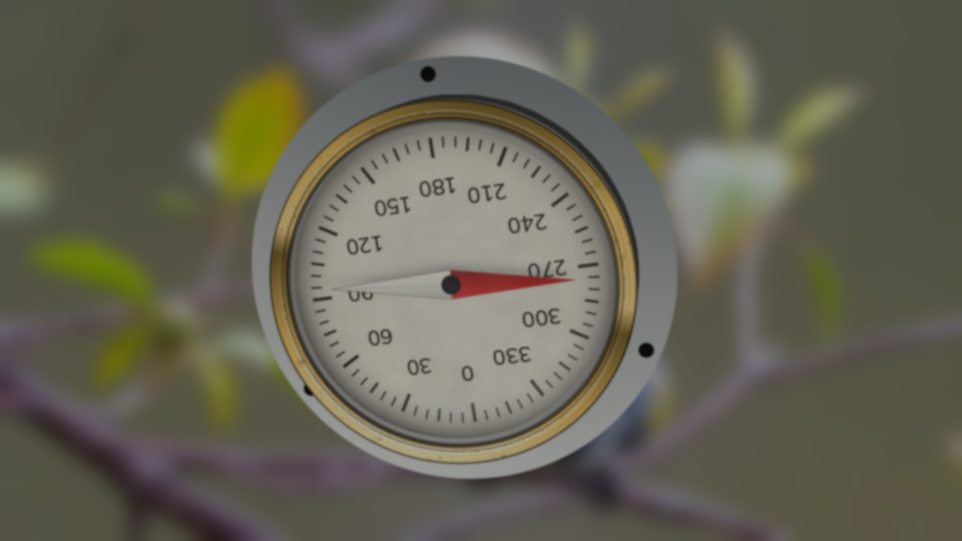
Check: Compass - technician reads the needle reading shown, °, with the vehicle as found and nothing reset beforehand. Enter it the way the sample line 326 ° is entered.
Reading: 275 °
